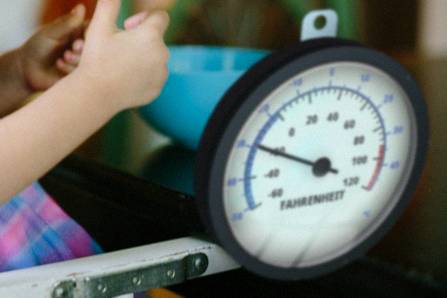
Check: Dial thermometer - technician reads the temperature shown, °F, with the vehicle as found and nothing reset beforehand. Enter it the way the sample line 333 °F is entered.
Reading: -20 °F
